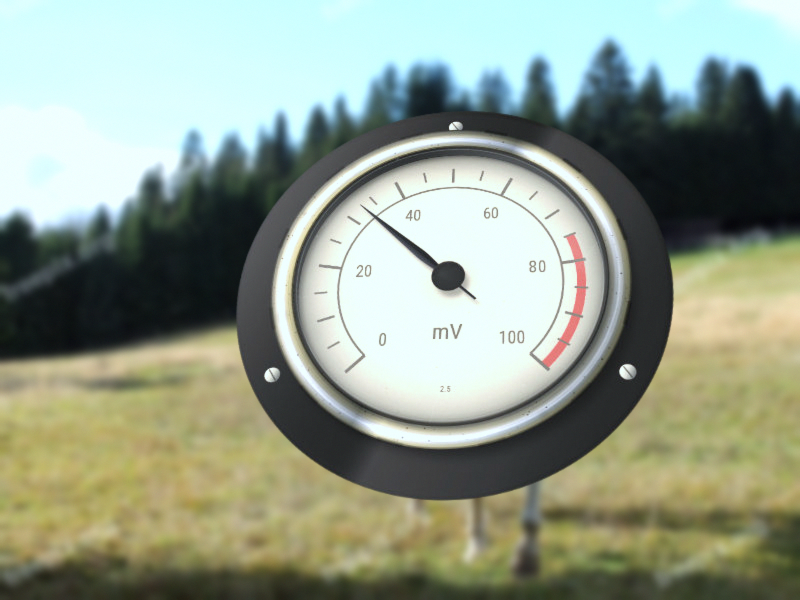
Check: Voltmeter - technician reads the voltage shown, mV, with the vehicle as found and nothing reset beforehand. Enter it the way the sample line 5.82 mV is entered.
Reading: 32.5 mV
